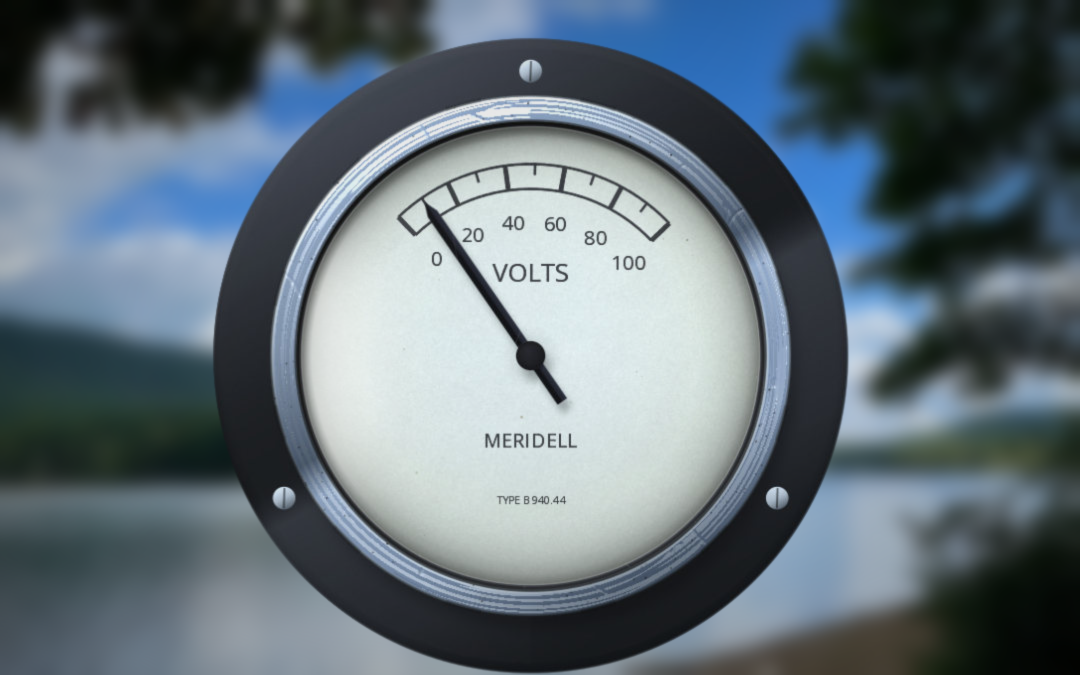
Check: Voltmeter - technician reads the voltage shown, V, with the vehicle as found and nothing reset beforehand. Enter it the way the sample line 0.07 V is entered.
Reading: 10 V
